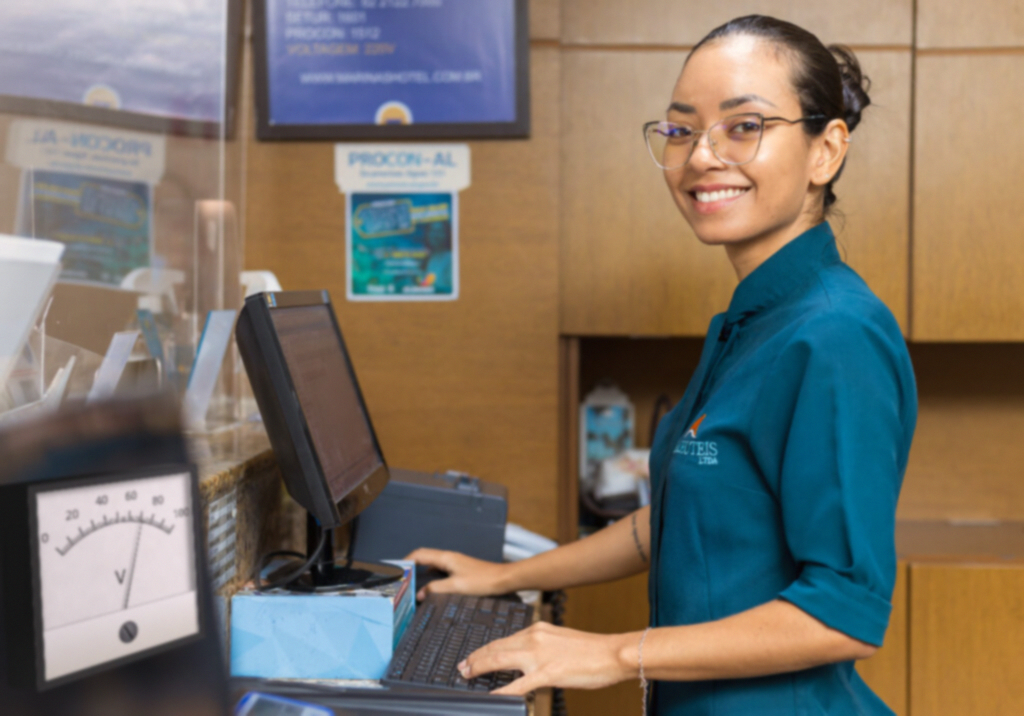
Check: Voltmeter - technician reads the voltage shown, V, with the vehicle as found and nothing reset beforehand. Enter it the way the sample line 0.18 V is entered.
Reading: 70 V
